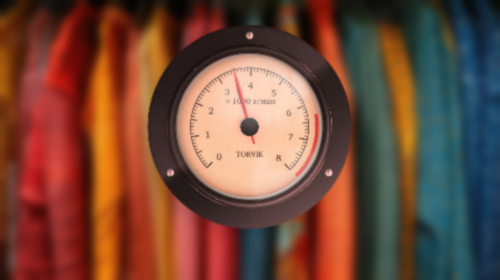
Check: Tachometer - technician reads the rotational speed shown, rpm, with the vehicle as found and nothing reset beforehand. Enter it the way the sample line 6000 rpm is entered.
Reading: 3500 rpm
